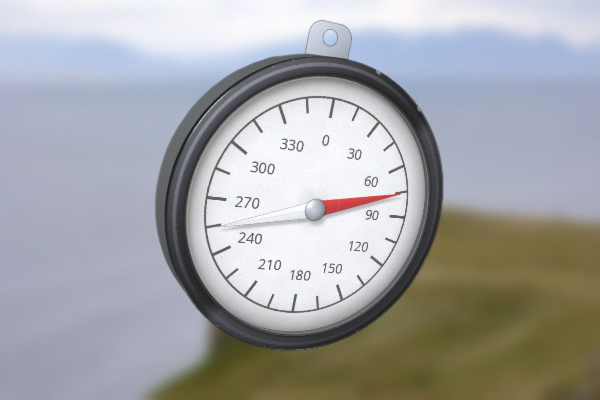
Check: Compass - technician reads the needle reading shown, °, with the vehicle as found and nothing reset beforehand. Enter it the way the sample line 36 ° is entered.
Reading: 75 °
